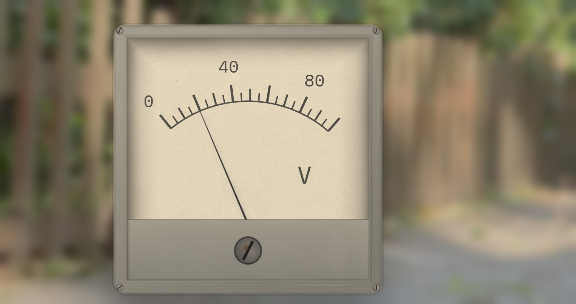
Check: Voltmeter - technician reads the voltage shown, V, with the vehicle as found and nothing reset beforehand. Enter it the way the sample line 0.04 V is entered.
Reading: 20 V
